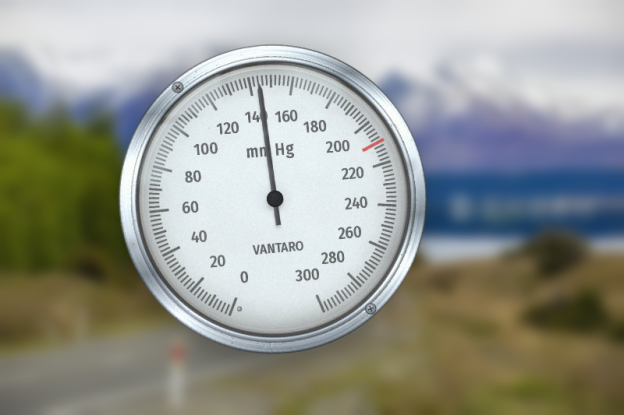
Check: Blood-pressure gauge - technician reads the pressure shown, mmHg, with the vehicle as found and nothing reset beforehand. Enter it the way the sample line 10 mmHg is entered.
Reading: 144 mmHg
